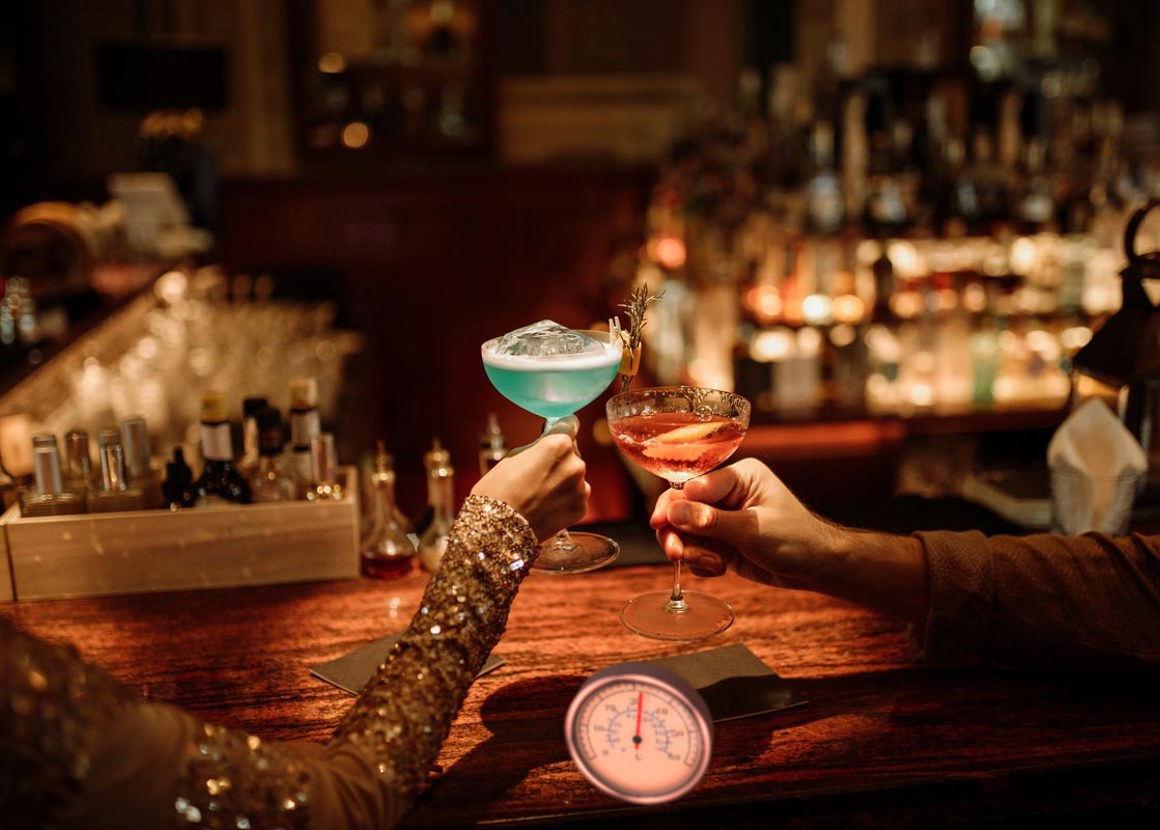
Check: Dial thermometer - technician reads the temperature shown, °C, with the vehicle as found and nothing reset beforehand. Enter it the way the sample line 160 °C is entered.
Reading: 32 °C
